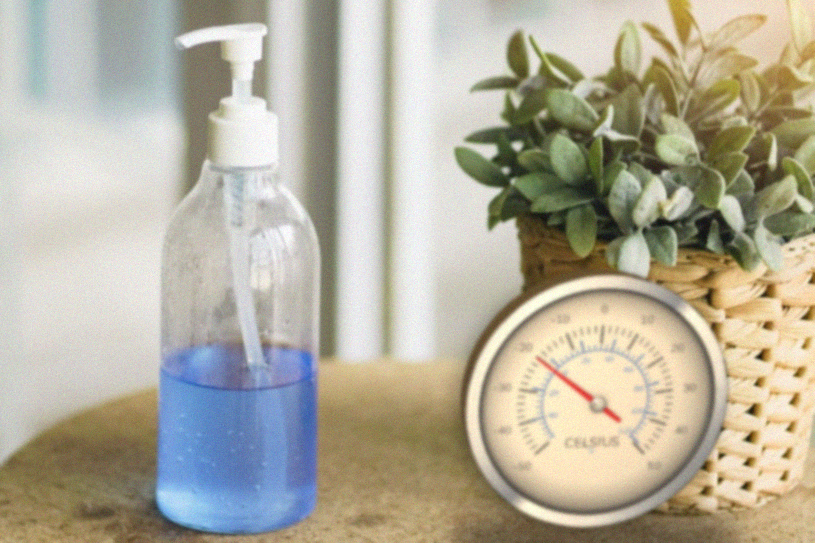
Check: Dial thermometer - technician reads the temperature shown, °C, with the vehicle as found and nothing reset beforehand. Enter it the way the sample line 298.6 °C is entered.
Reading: -20 °C
